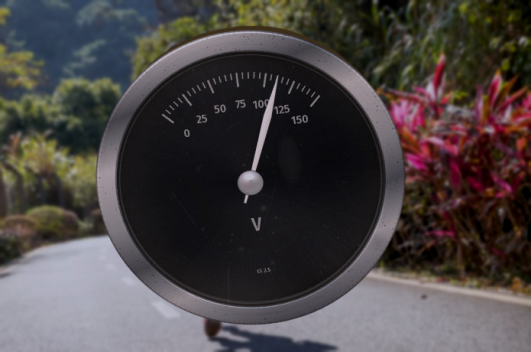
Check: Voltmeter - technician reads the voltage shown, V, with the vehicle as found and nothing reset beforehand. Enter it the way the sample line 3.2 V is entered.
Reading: 110 V
